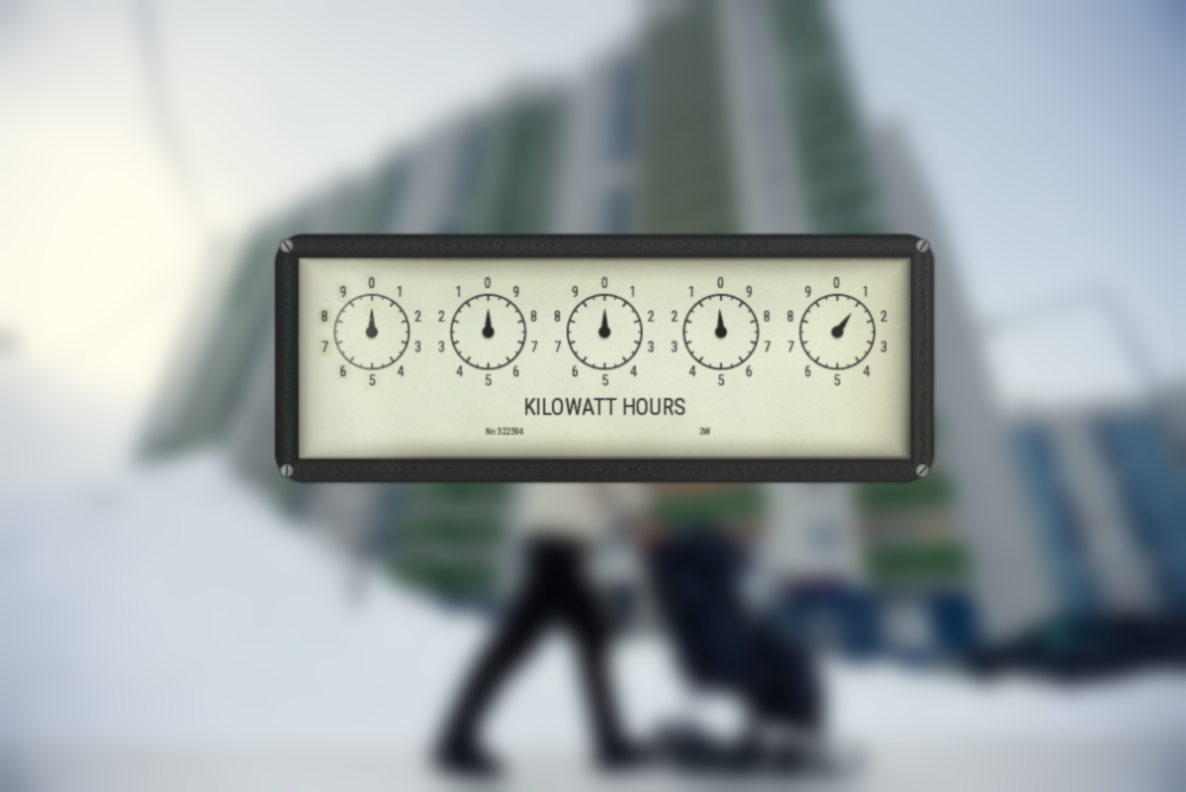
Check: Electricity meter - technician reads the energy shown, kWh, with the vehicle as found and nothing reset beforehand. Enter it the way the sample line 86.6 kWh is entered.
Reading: 1 kWh
